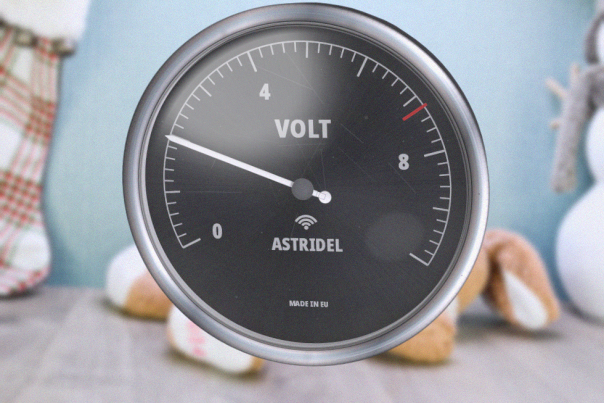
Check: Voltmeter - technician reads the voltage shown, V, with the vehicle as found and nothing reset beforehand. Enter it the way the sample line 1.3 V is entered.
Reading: 2 V
